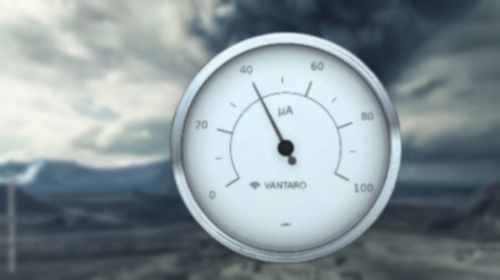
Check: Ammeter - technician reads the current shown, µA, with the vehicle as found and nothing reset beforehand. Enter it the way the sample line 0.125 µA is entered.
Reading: 40 µA
